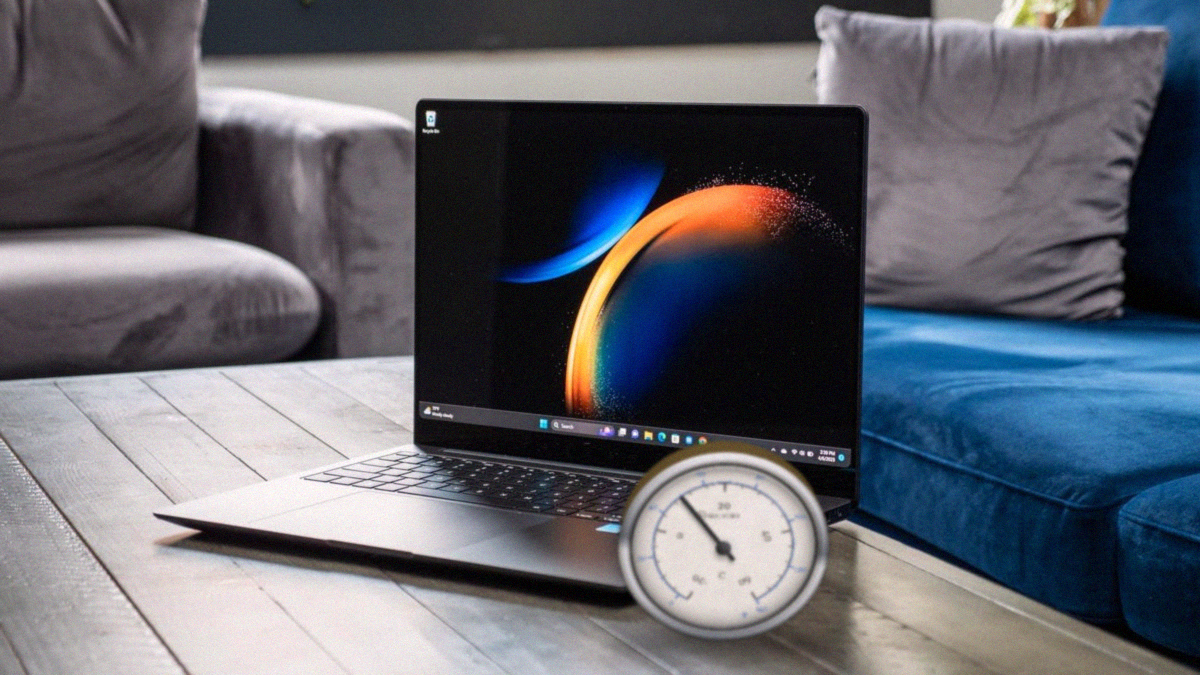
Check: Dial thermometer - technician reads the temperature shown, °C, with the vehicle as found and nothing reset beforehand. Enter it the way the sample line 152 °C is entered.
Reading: 10 °C
